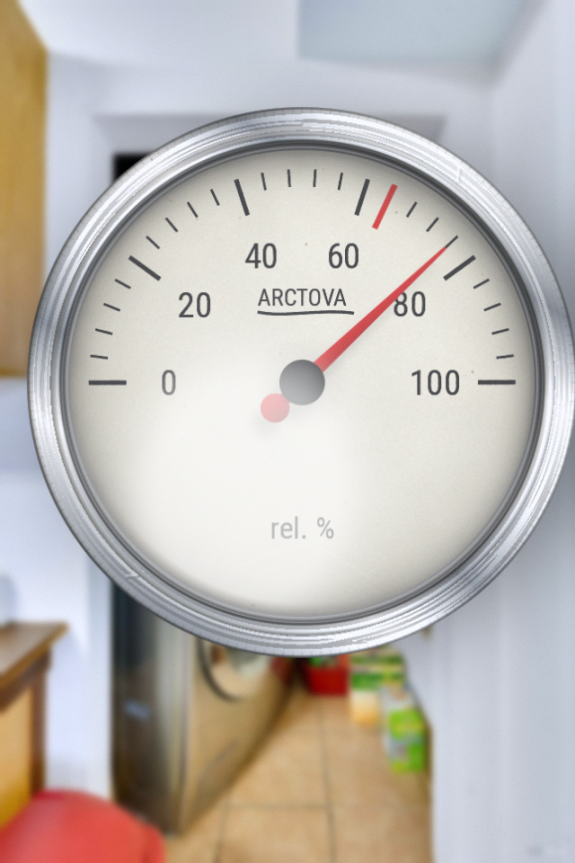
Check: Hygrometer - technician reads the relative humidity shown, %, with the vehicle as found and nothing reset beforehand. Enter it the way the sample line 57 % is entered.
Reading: 76 %
